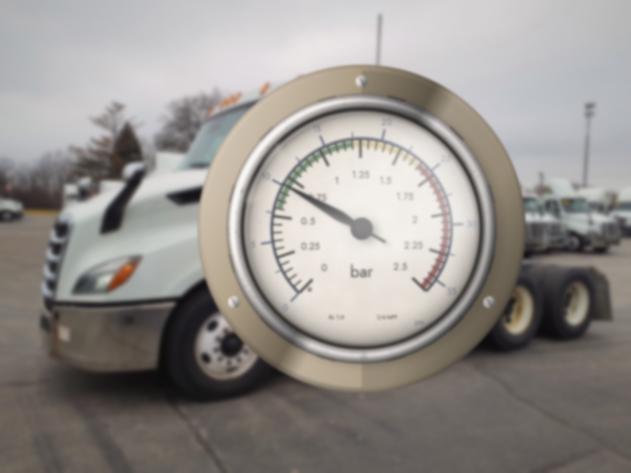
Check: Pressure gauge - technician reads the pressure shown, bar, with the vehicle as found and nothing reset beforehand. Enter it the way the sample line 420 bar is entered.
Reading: 0.7 bar
